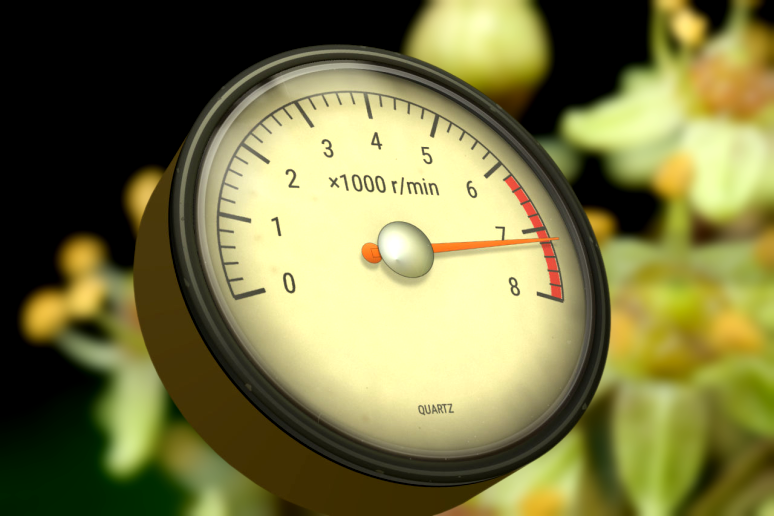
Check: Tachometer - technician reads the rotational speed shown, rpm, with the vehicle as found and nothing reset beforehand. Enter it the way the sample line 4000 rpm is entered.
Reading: 7200 rpm
